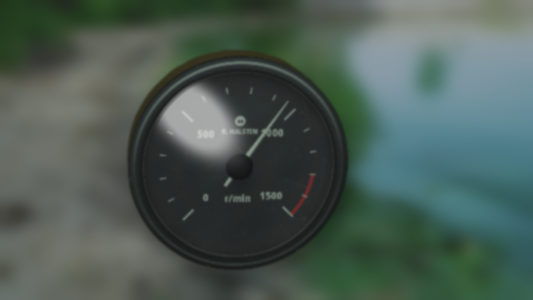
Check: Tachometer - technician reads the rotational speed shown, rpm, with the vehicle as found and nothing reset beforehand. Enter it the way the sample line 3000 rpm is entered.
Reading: 950 rpm
